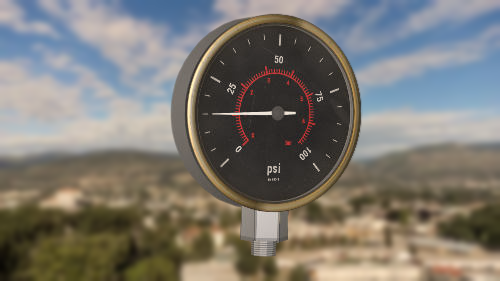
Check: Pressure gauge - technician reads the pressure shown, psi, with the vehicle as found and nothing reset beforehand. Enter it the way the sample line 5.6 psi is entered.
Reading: 15 psi
